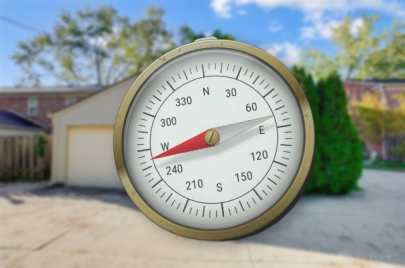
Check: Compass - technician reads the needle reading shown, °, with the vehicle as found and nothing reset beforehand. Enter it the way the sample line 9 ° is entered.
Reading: 260 °
